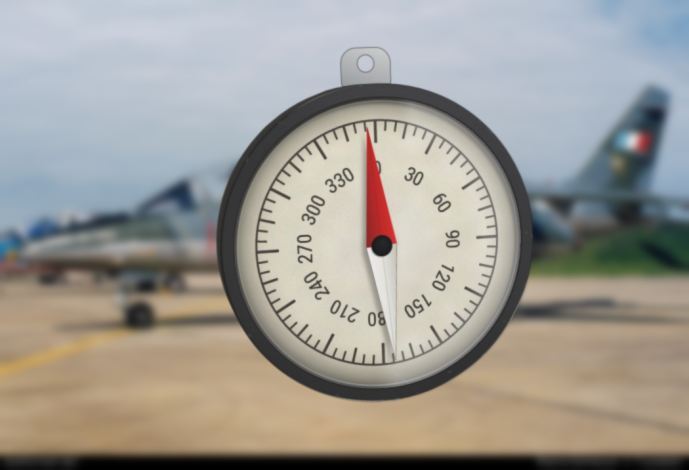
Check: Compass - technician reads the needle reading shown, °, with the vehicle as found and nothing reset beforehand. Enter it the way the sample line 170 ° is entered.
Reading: 355 °
